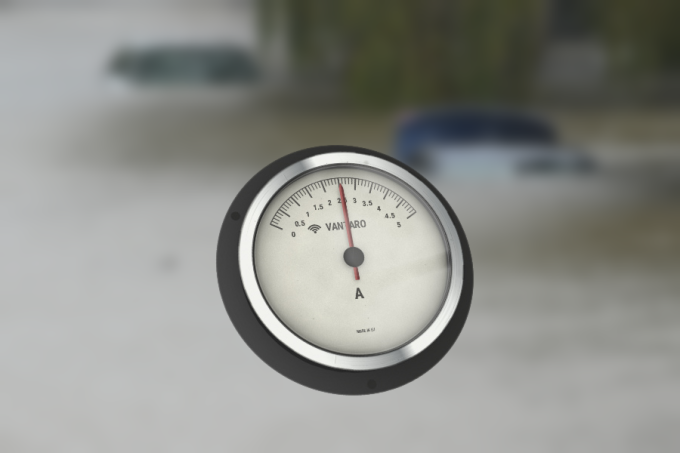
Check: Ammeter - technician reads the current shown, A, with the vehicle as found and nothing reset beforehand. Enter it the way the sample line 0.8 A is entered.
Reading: 2.5 A
